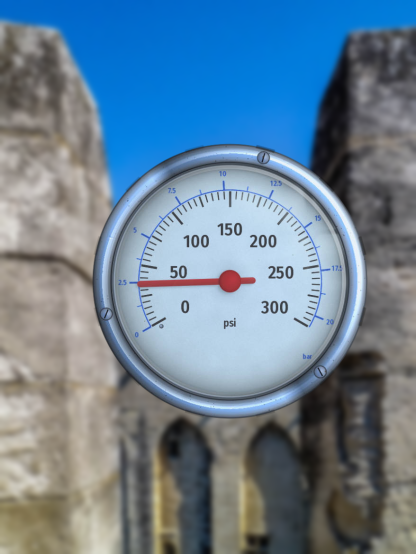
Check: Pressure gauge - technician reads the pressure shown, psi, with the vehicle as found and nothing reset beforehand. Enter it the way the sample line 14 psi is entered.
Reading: 35 psi
